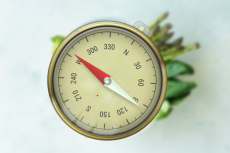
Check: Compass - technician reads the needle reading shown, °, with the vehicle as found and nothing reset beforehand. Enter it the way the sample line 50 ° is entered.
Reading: 275 °
